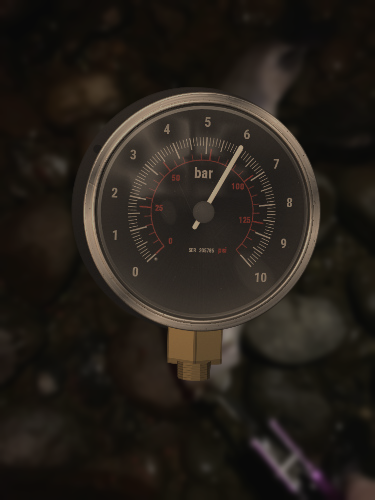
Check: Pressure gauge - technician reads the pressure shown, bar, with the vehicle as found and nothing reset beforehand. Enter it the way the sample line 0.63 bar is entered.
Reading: 6 bar
